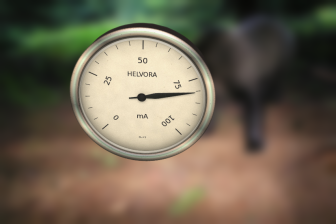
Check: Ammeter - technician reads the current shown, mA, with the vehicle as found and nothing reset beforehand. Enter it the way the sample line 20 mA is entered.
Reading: 80 mA
